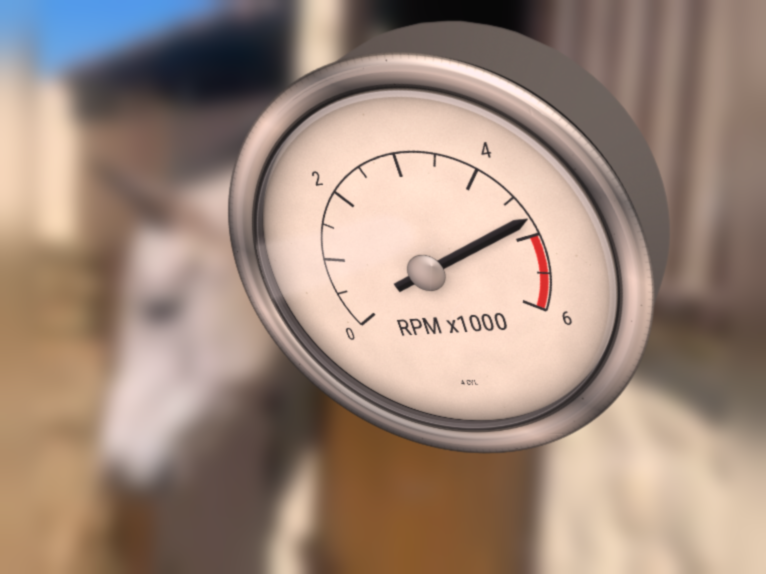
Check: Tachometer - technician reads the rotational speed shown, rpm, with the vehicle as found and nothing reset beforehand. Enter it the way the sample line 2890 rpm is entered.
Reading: 4750 rpm
